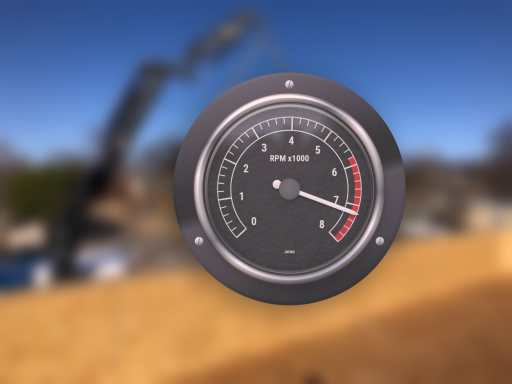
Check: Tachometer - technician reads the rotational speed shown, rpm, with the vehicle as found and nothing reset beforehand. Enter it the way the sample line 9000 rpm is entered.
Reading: 7200 rpm
